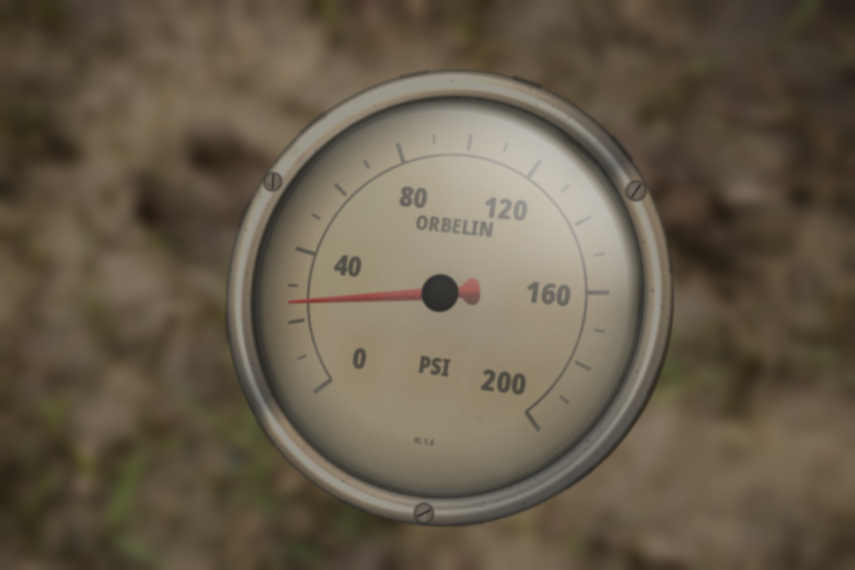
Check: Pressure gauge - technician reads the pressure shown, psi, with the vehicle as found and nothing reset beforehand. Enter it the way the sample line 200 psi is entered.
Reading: 25 psi
